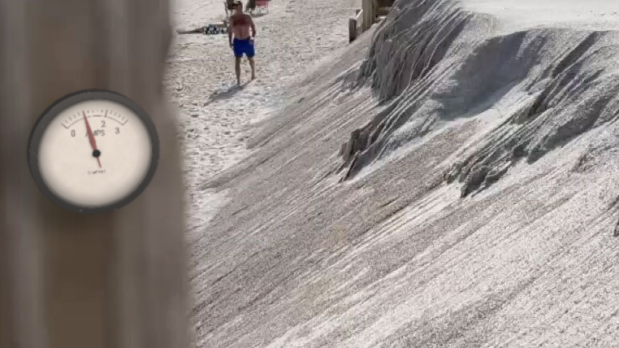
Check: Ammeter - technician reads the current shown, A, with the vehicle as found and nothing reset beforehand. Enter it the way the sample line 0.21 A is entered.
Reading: 1 A
